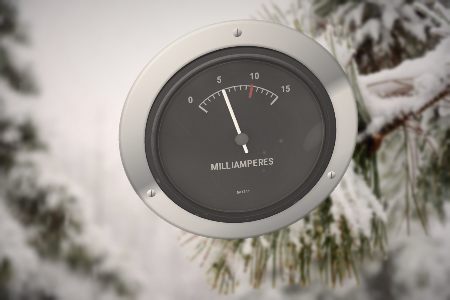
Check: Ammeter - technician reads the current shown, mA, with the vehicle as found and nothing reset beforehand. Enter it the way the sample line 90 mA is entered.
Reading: 5 mA
